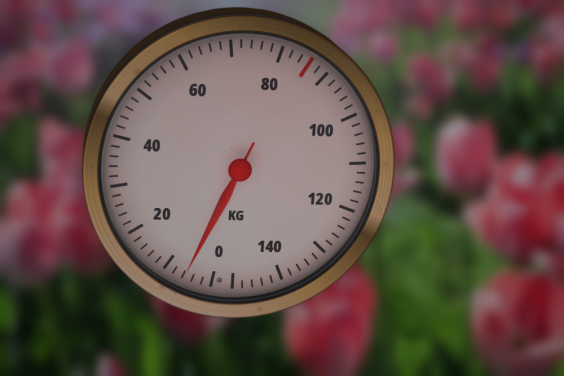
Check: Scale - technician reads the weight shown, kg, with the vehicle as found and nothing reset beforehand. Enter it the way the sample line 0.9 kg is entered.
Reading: 6 kg
